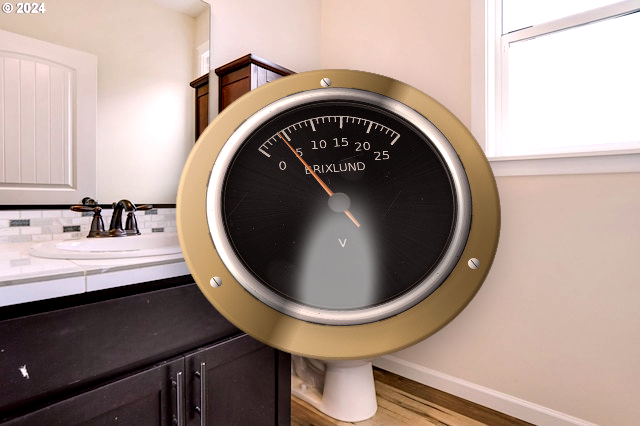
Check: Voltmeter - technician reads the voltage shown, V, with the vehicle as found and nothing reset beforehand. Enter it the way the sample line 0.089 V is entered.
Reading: 4 V
